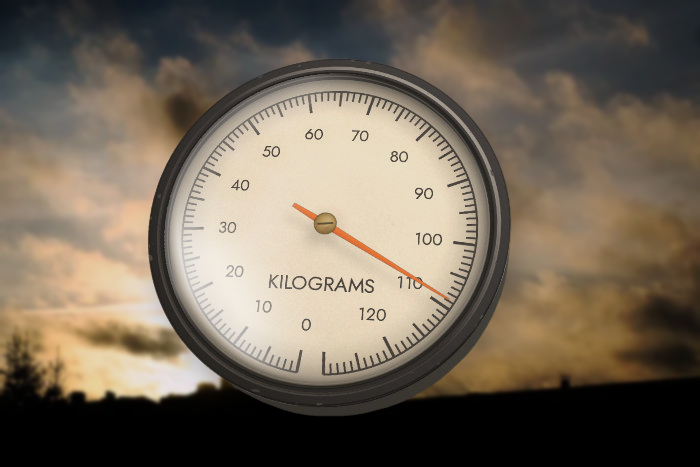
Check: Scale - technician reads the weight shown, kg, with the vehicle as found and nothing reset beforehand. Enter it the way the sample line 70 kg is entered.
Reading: 109 kg
